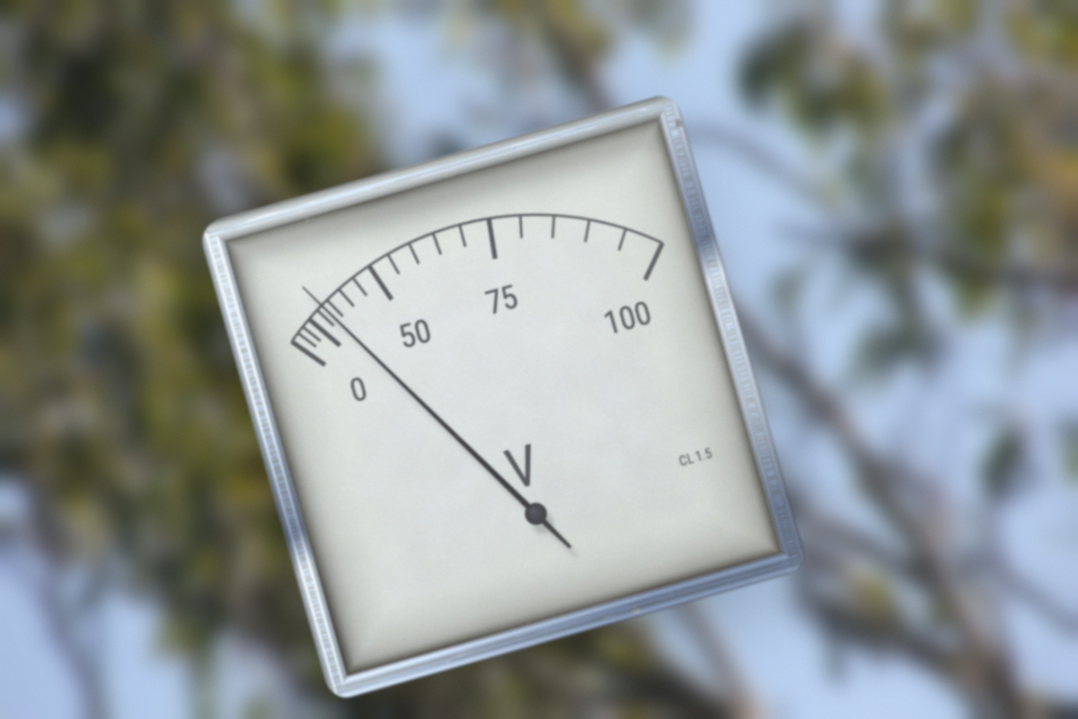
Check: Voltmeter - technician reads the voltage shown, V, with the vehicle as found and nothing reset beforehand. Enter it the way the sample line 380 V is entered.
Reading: 32.5 V
